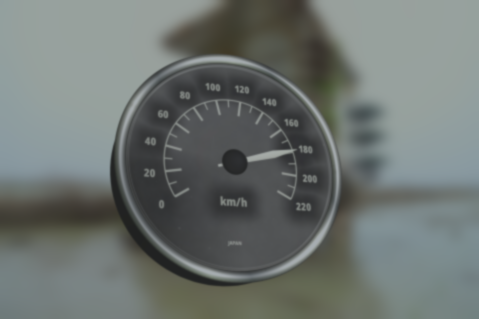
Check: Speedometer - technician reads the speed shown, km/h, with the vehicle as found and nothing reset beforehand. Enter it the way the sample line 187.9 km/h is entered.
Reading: 180 km/h
